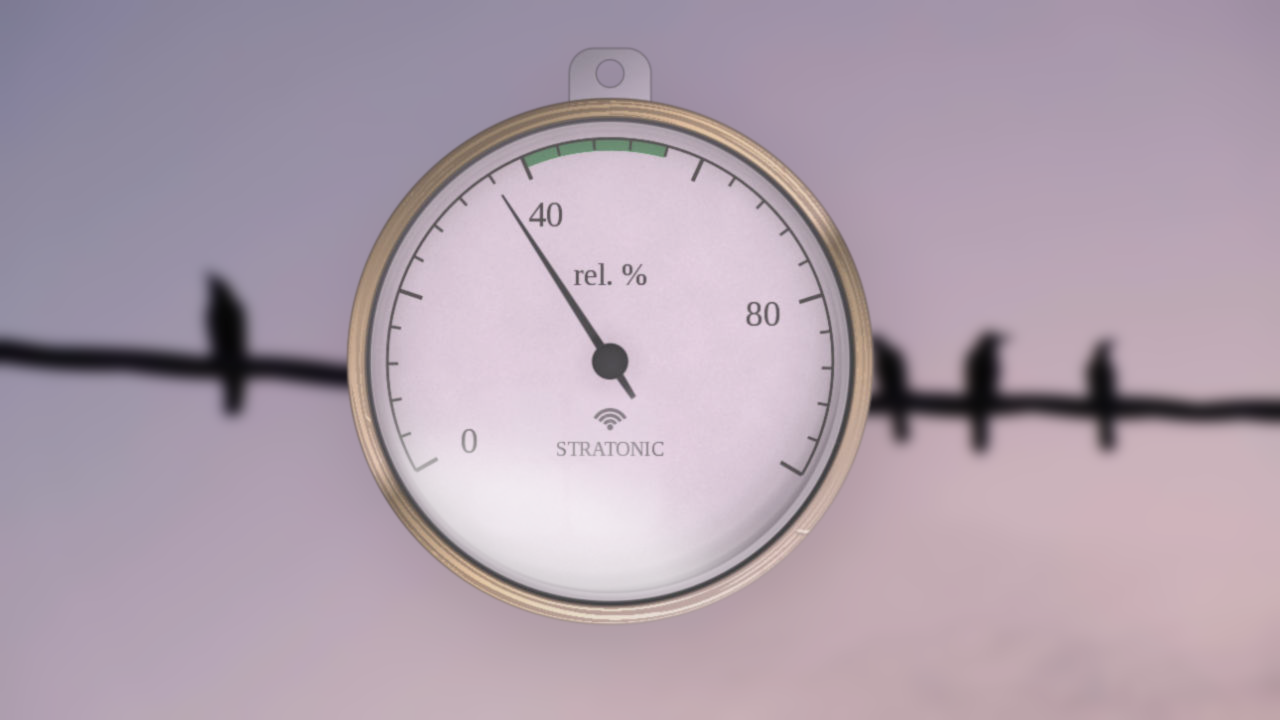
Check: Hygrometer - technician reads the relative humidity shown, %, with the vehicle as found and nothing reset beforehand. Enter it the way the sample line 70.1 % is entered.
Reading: 36 %
